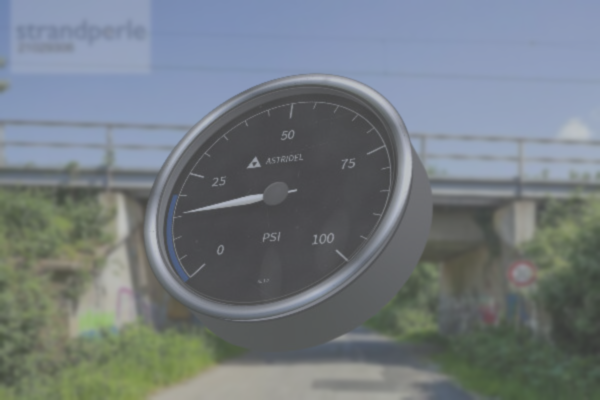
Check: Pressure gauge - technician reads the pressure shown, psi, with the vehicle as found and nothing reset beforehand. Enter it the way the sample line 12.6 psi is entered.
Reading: 15 psi
